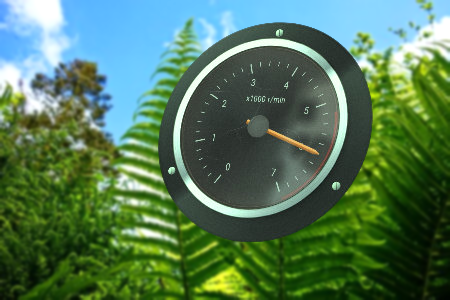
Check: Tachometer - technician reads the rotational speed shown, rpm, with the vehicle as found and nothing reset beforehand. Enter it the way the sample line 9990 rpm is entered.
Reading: 6000 rpm
